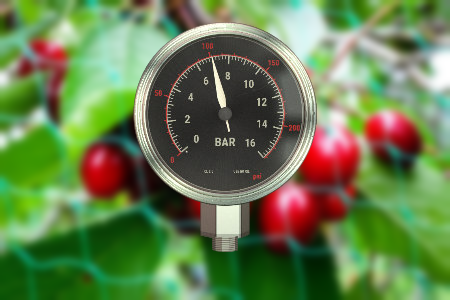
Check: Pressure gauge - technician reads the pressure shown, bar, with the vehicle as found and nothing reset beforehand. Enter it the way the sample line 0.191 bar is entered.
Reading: 7 bar
